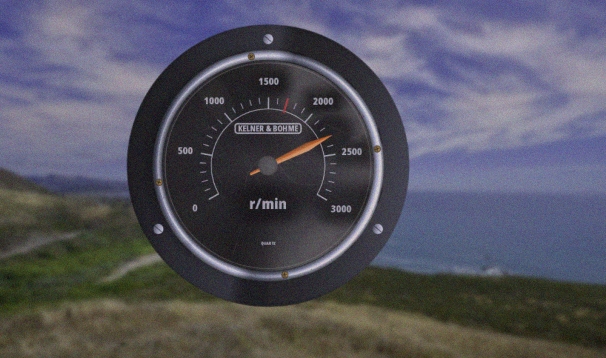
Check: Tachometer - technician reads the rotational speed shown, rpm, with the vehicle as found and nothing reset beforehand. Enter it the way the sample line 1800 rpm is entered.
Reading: 2300 rpm
